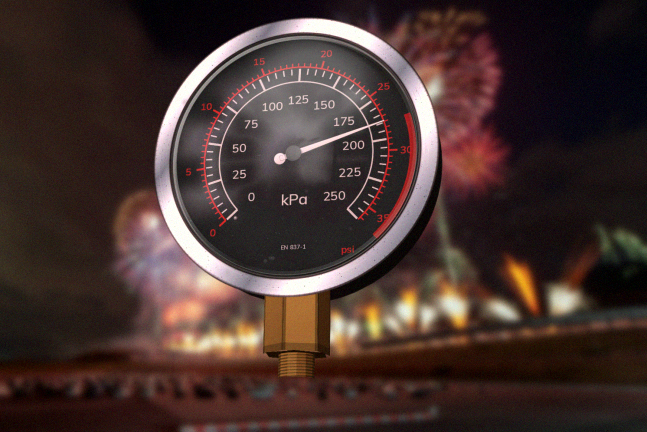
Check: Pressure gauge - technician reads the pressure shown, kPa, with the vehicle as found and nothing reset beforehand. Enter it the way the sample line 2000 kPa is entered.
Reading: 190 kPa
